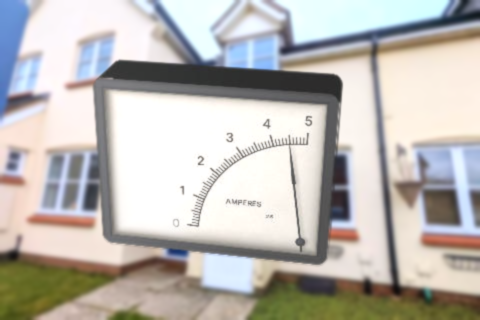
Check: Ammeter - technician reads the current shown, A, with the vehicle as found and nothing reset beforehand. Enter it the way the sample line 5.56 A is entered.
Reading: 4.5 A
